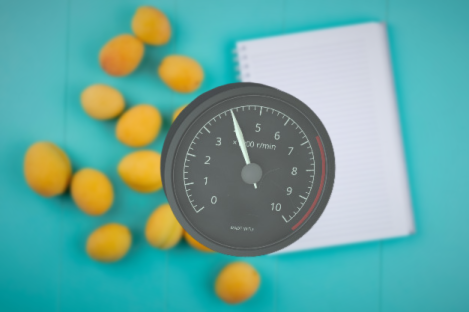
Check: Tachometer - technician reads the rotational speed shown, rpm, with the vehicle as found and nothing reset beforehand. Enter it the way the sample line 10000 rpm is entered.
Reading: 4000 rpm
